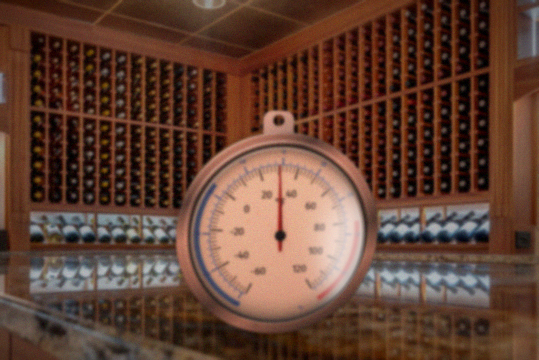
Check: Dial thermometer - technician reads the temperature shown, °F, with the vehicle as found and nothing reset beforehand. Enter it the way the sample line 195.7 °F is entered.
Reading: 30 °F
